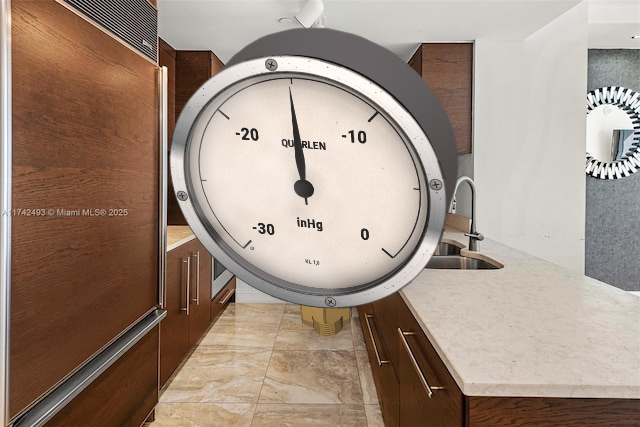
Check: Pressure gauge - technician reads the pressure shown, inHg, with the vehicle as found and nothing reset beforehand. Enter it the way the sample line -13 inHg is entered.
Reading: -15 inHg
